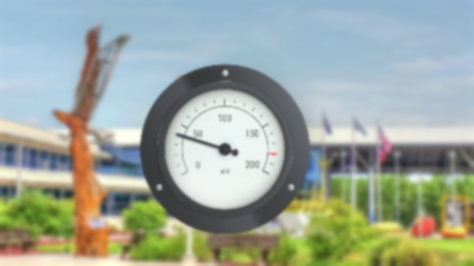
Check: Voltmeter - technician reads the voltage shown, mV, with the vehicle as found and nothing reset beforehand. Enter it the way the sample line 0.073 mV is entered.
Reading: 40 mV
